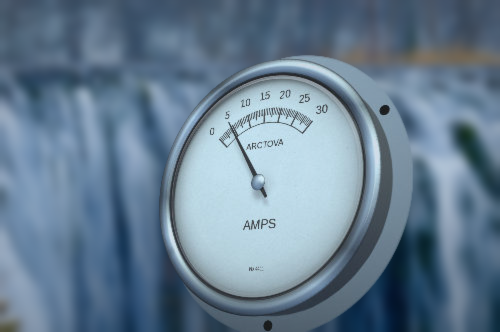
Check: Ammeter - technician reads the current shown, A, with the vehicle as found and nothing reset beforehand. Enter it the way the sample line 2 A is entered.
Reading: 5 A
